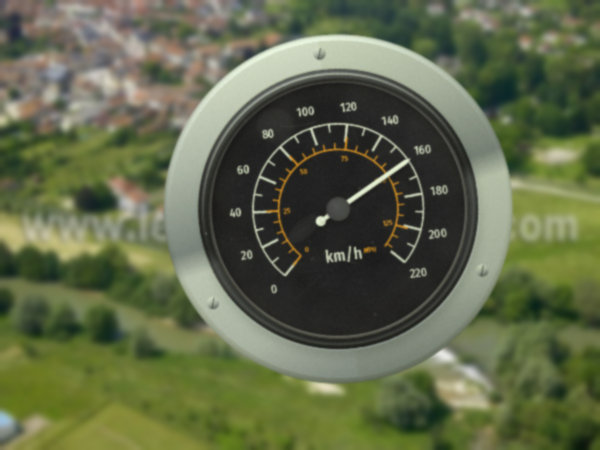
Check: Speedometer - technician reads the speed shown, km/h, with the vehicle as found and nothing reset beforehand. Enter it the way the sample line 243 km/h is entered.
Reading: 160 km/h
